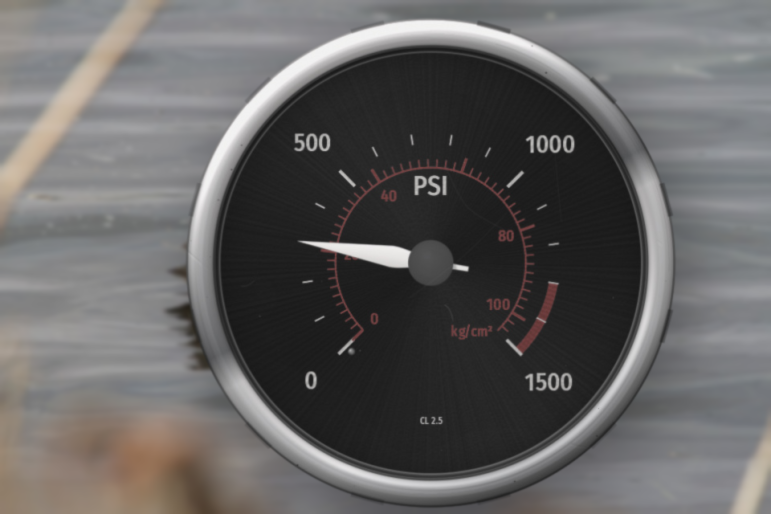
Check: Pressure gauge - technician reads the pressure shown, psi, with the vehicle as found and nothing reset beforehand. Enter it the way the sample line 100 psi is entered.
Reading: 300 psi
